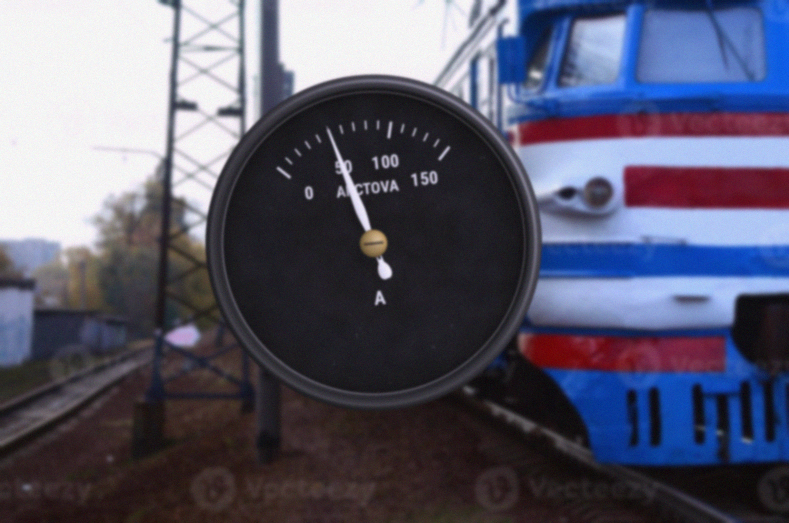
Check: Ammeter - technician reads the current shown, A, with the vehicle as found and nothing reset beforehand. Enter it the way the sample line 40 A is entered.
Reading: 50 A
